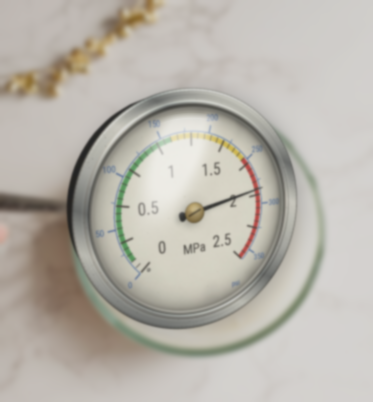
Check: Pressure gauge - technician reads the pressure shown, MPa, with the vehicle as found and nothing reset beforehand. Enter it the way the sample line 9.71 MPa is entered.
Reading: 1.95 MPa
